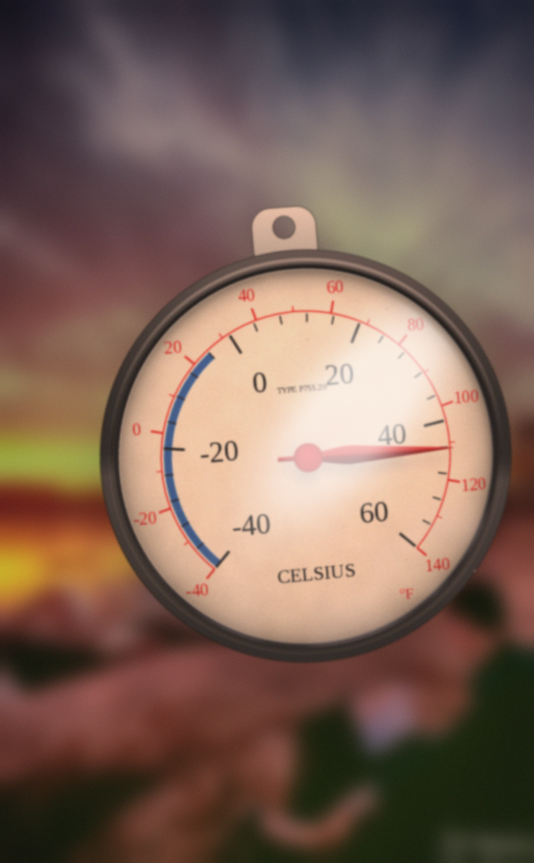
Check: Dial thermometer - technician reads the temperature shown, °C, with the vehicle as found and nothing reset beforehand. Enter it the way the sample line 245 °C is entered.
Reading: 44 °C
